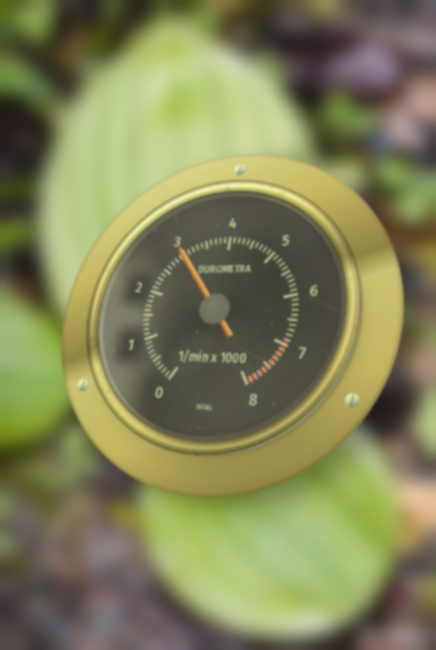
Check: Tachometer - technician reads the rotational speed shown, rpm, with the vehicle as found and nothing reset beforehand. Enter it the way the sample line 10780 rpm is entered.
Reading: 3000 rpm
